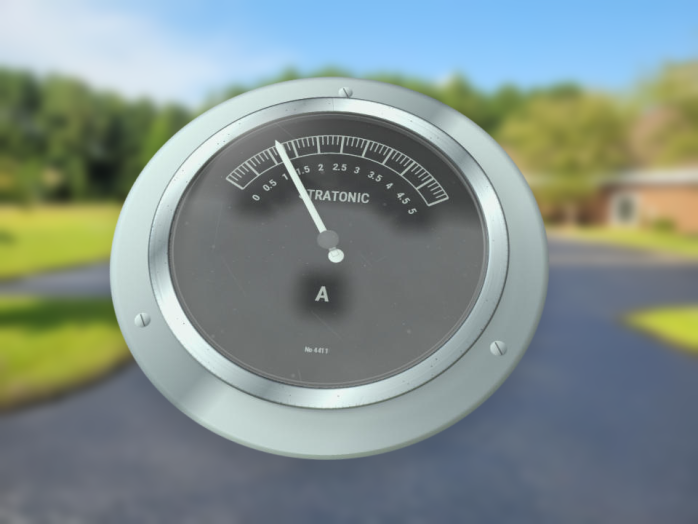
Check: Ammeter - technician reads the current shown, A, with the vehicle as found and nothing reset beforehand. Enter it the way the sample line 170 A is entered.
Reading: 1.2 A
